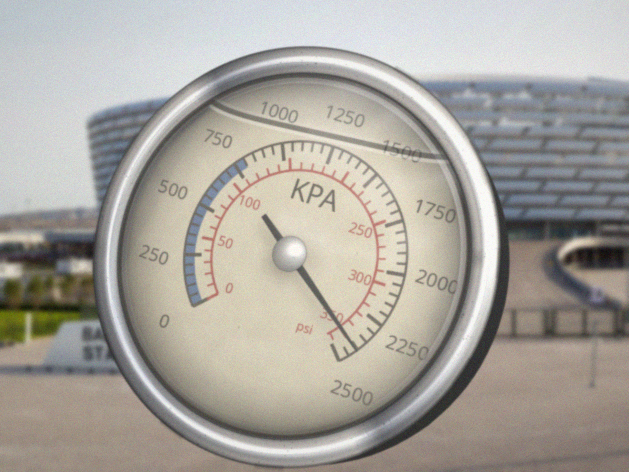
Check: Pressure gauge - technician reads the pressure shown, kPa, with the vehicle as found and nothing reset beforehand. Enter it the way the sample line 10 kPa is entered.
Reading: 2400 kPa
